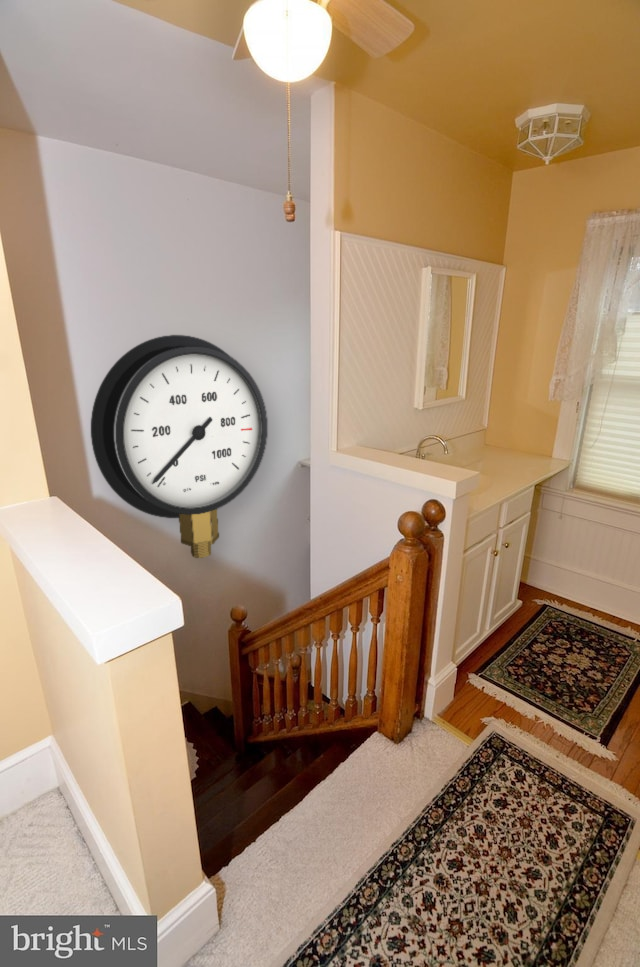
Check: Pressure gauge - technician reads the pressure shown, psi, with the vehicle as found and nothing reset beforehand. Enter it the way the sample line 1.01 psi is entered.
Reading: 25 psi
